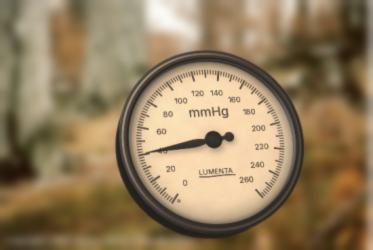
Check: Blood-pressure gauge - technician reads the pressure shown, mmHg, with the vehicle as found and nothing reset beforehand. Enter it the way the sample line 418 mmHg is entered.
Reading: 40 mmHg
